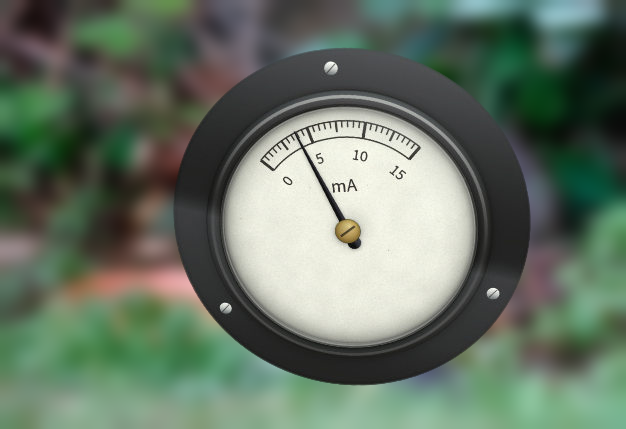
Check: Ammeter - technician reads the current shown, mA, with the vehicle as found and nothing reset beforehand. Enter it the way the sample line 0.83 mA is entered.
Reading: 4 mA
